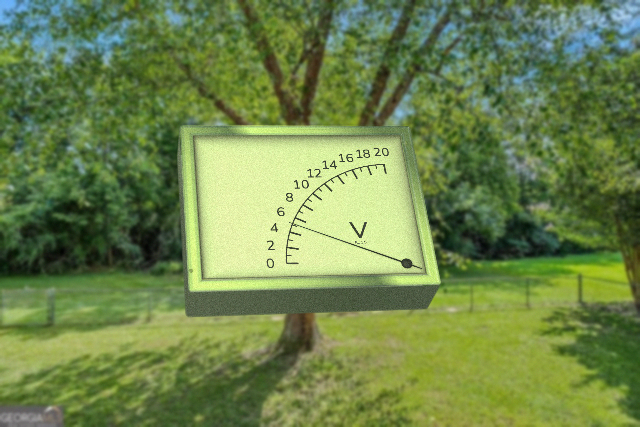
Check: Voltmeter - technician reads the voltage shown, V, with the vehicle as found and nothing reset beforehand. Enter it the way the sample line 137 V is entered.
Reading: 5 V
